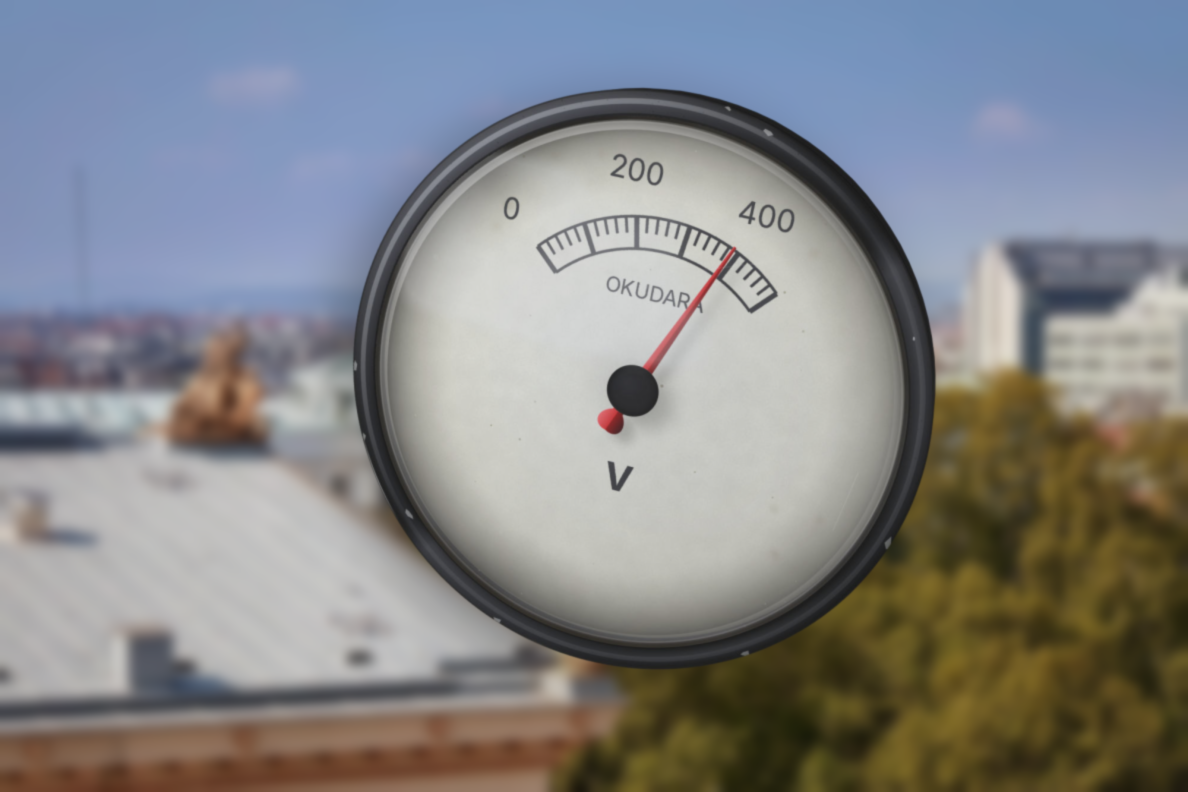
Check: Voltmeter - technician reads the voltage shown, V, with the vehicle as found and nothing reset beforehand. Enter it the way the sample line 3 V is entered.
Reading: 390 V
